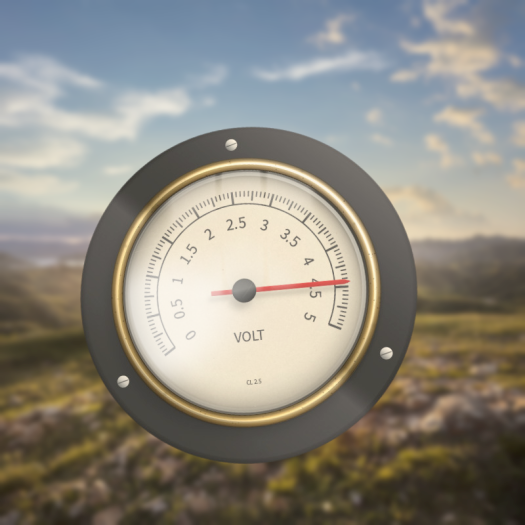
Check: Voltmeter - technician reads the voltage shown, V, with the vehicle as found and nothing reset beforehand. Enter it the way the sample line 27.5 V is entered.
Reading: 4.45 V
